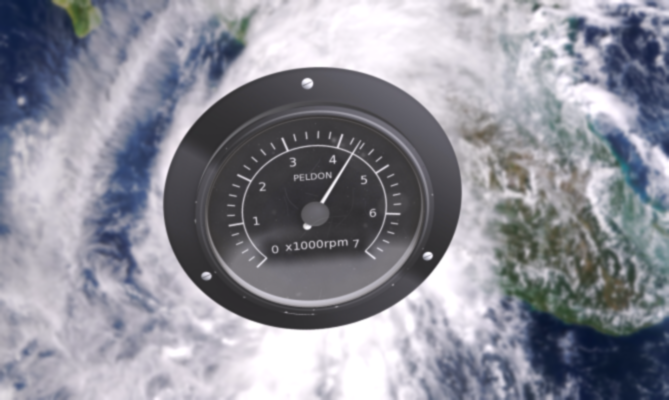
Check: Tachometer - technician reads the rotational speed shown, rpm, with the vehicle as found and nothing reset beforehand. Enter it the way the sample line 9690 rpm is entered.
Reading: 4300 rpm
